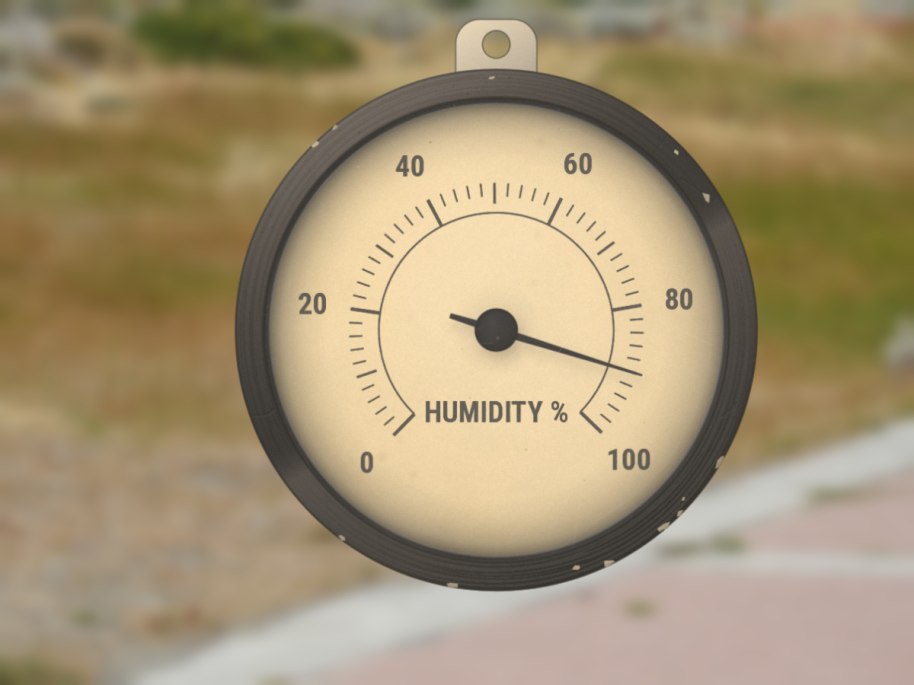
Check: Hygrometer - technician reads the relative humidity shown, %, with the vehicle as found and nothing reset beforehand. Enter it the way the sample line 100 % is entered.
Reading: 90 %
